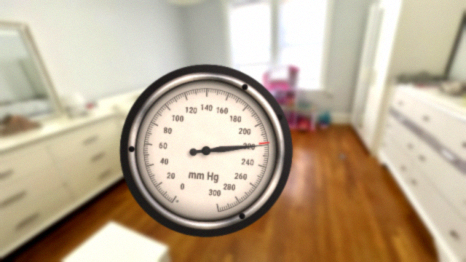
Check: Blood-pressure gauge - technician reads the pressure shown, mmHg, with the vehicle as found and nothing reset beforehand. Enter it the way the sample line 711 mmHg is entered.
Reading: 220 mmHg
